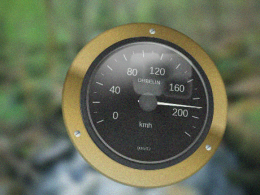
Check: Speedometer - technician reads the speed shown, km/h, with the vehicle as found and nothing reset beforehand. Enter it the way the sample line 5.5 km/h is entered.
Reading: 190 km/h
